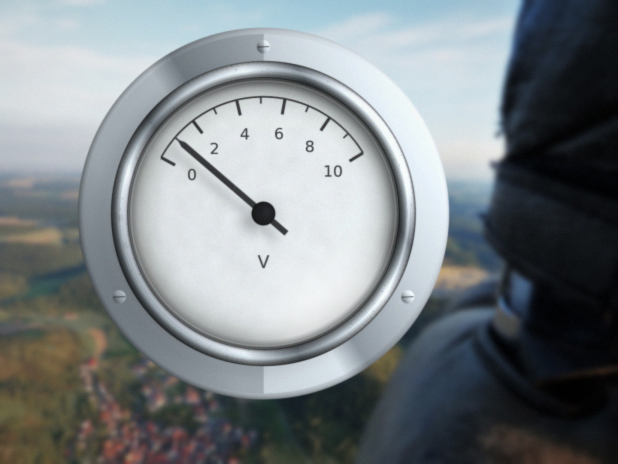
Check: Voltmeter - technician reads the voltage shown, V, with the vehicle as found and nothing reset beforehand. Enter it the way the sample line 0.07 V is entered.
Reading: 1 V
